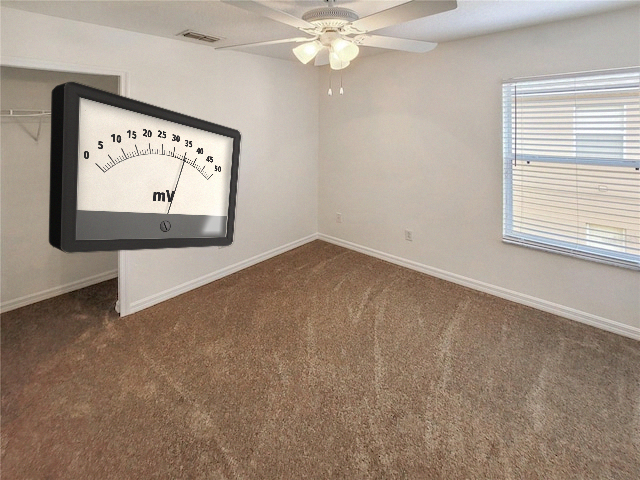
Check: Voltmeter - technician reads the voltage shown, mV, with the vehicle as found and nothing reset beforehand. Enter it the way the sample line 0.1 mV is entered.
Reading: 35 mV
